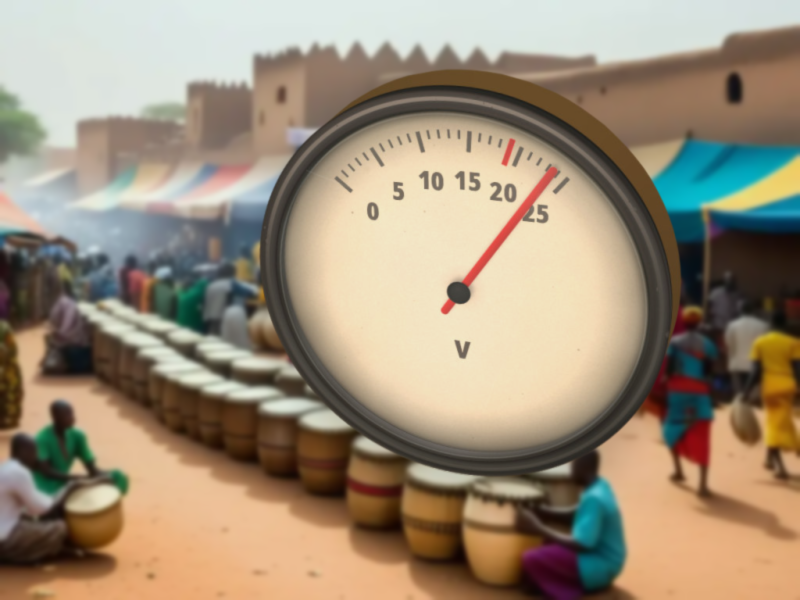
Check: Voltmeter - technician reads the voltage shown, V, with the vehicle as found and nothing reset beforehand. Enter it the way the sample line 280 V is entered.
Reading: 23.5 V
